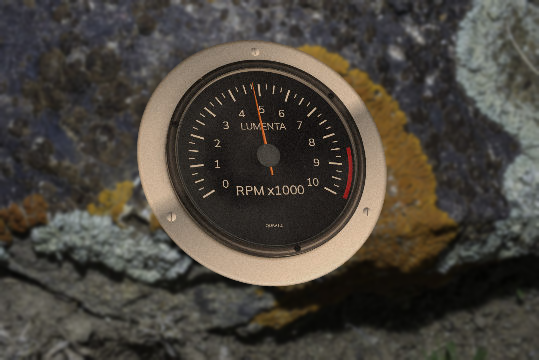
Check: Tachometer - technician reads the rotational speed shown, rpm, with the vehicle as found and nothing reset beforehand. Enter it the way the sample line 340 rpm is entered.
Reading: 4750 rpm
